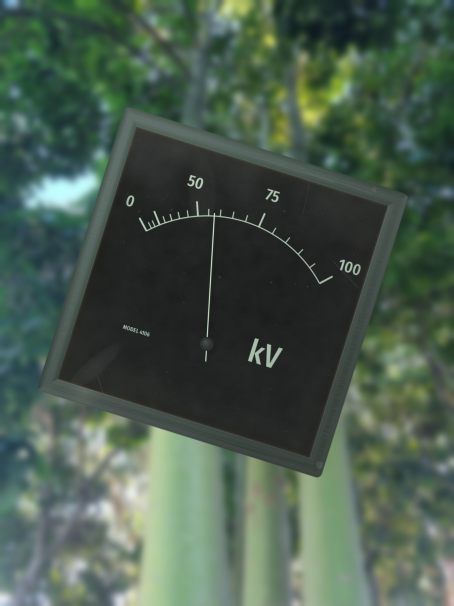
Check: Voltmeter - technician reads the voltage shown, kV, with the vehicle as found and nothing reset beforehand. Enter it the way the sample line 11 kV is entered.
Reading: 57.5 kV
